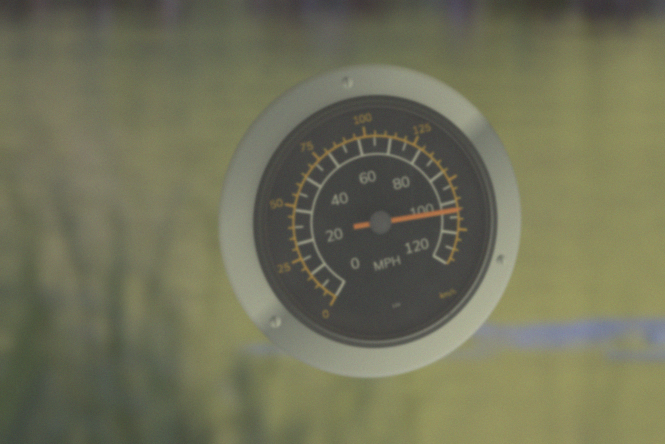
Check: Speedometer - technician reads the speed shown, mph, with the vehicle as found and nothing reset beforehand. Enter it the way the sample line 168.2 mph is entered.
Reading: 102.5 mph
